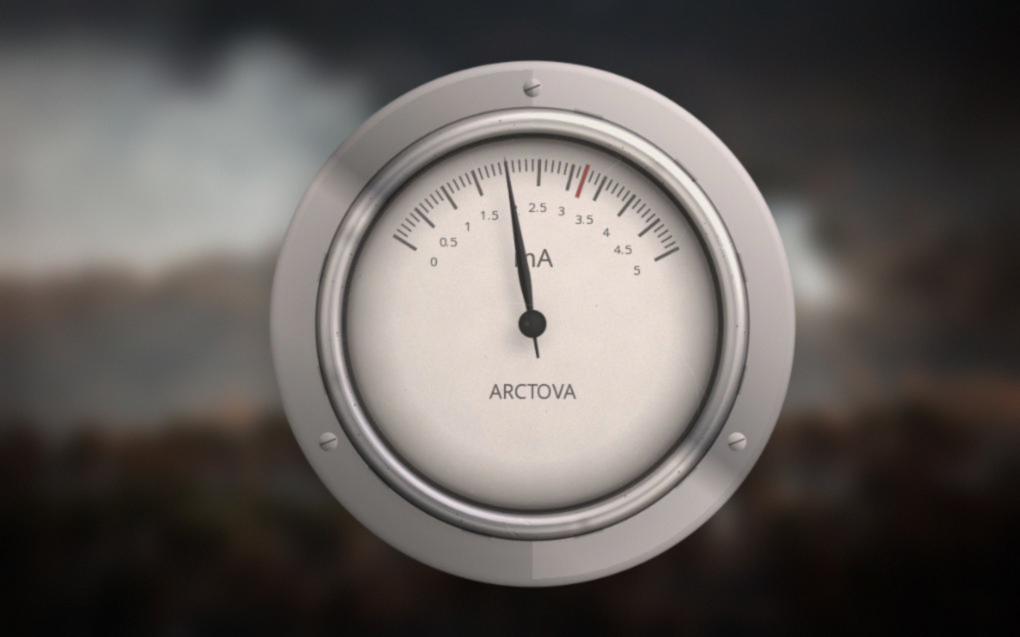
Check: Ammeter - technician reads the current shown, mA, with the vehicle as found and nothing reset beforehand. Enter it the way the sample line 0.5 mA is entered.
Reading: 2 mA
